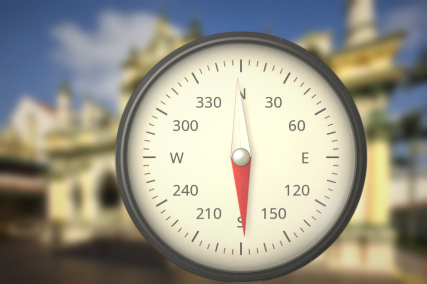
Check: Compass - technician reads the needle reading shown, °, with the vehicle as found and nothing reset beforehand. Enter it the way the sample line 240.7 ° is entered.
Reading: 177.5 °
